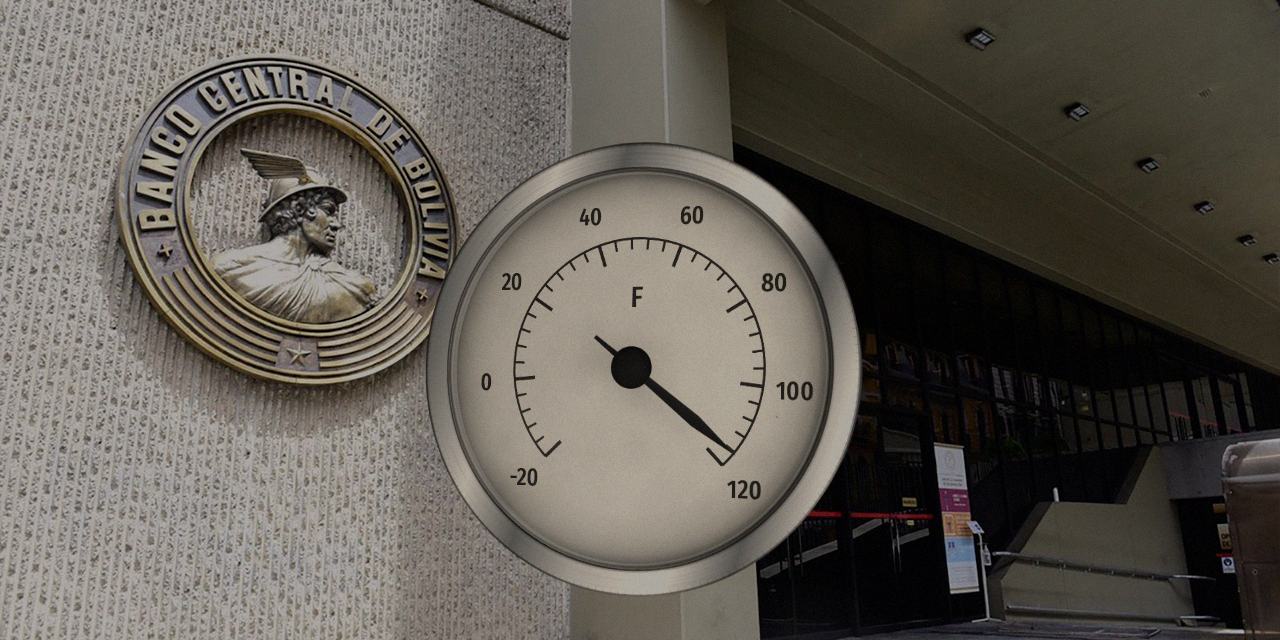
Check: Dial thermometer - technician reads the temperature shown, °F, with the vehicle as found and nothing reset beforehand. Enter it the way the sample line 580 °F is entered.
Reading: 116 °F
